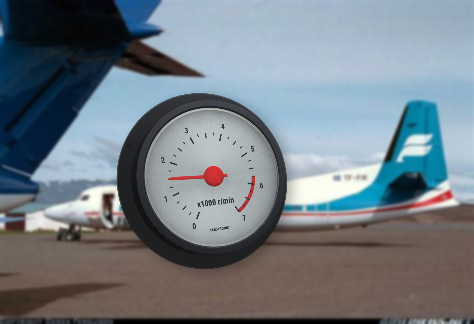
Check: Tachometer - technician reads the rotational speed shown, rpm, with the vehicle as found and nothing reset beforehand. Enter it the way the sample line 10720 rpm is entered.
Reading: 1500 rpm
